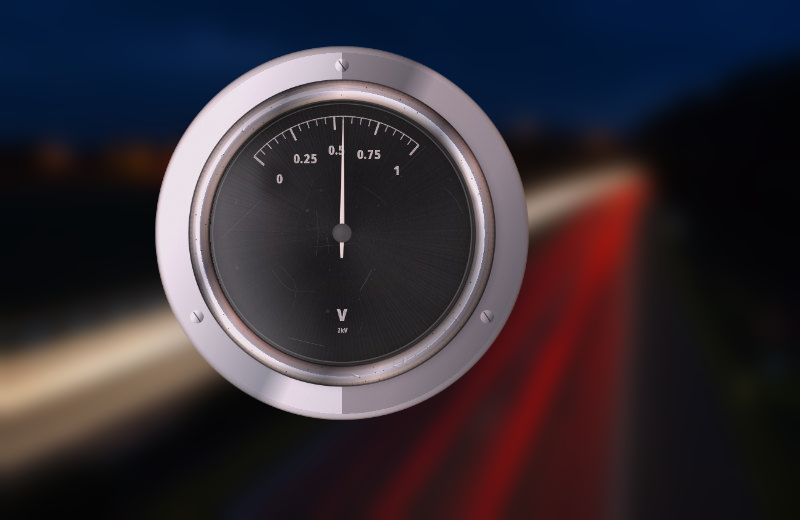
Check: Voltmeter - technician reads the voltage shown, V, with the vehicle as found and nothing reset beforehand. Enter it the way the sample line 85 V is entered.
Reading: 0.55 V
